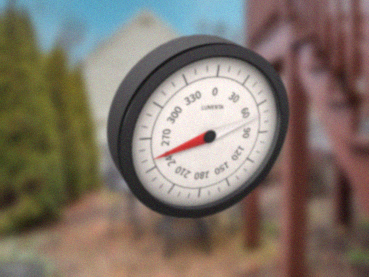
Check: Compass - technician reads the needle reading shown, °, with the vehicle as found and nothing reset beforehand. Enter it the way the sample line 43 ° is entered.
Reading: 250 °
